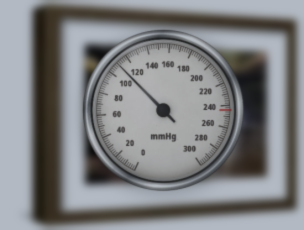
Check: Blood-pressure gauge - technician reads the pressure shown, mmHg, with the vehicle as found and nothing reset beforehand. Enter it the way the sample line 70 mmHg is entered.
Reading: 110 mmHg
